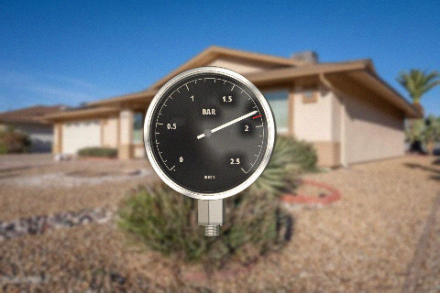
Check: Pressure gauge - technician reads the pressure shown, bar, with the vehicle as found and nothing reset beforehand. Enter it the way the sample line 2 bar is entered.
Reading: 1.85 bar
